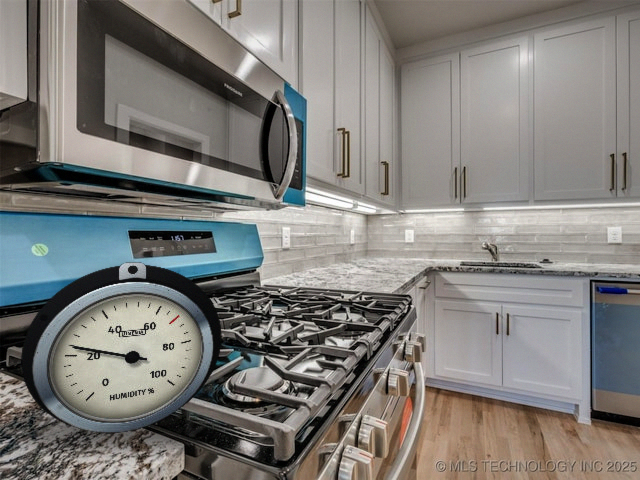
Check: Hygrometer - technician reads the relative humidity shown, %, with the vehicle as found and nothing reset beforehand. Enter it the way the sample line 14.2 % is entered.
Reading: 24 %
